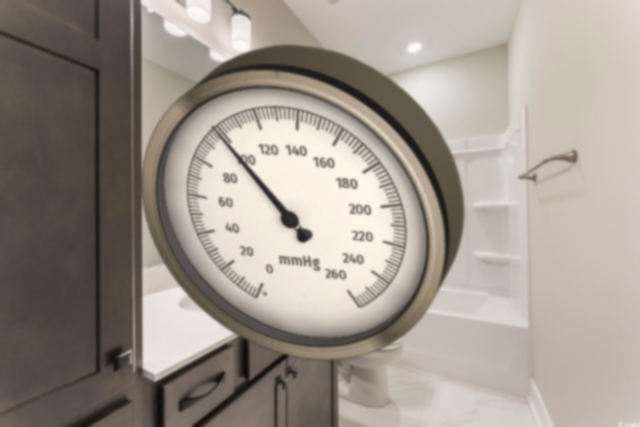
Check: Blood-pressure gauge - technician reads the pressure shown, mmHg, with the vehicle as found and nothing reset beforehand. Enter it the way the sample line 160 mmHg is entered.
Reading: 100 mmHg
